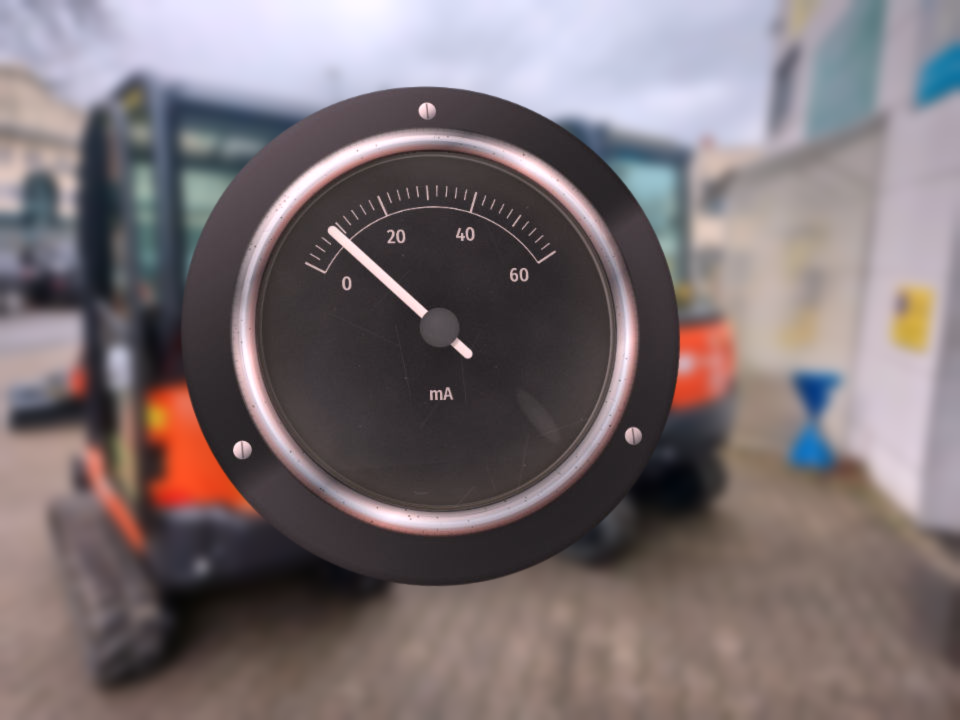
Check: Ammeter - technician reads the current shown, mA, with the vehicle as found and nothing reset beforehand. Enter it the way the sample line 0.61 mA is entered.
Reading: 8 mA
